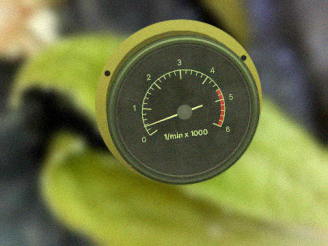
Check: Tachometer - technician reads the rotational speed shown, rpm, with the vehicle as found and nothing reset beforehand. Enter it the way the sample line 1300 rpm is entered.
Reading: 400 rpm
